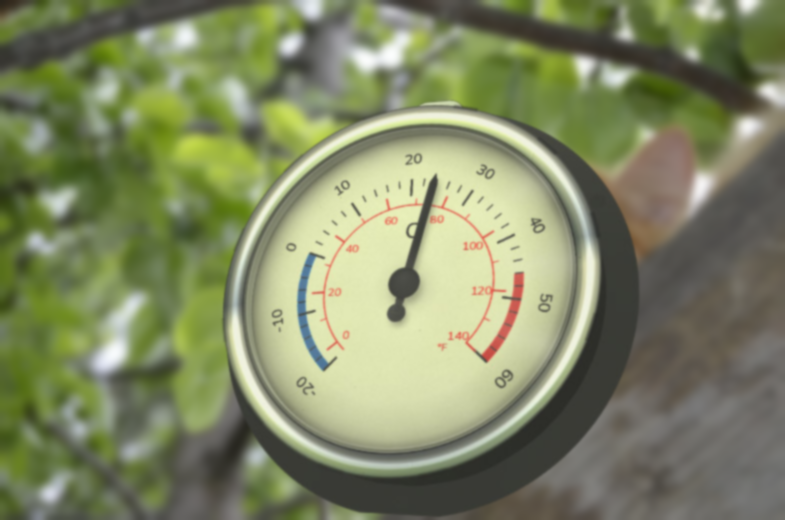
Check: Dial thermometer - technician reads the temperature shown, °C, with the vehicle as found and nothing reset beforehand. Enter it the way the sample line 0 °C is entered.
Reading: 24 °C
